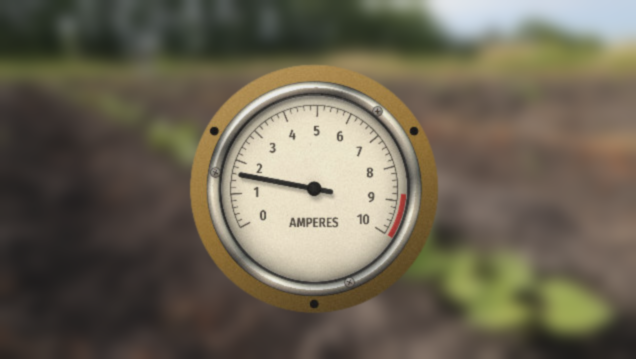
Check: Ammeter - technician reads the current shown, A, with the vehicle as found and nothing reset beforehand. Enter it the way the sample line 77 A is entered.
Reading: 1.6 A
